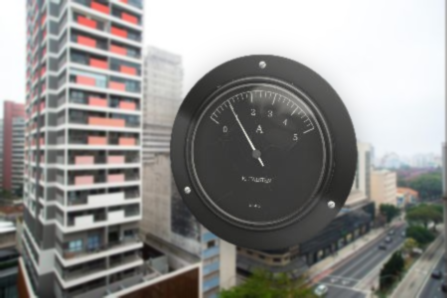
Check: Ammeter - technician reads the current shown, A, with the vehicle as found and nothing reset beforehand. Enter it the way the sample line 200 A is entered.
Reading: 1 A
